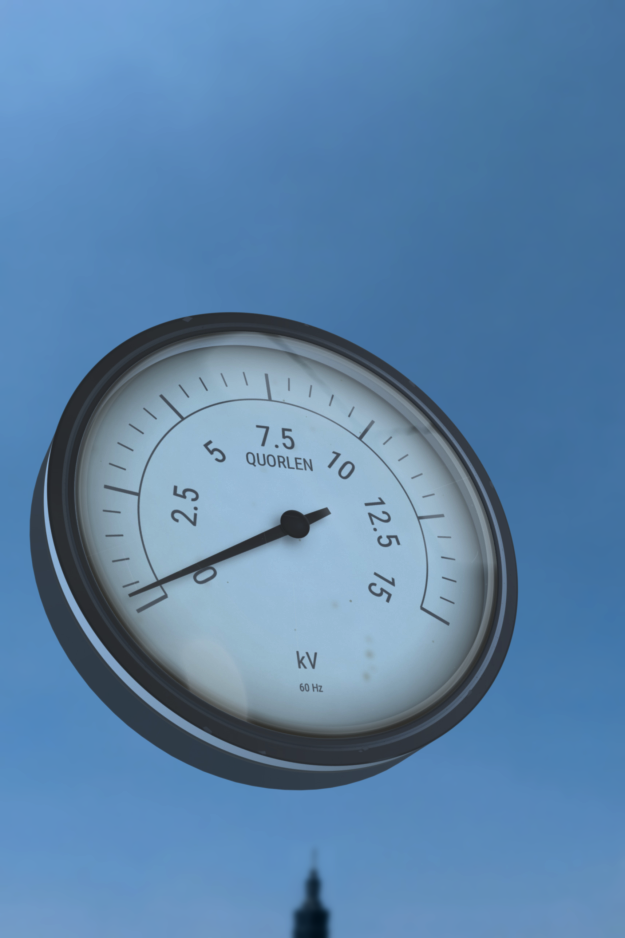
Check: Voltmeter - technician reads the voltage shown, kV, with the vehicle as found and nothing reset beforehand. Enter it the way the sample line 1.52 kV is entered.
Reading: 0.25 kV
